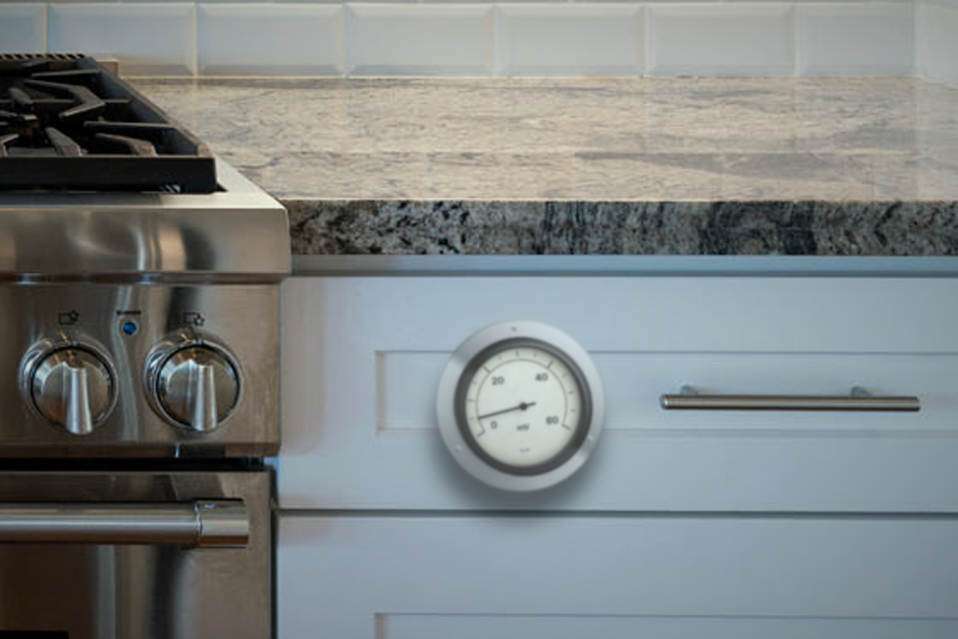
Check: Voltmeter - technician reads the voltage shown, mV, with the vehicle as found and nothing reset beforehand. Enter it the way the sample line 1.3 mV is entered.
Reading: 5 mV
